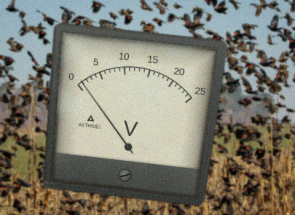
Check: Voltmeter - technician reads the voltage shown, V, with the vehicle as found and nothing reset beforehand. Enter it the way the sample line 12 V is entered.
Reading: 1 V
